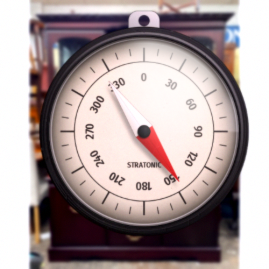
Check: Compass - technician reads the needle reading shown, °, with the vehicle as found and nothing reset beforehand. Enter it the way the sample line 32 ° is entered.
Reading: 145 °
